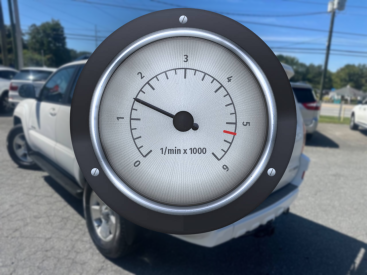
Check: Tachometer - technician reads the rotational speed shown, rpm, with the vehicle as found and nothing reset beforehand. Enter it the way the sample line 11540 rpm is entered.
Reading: 1500 rpm
